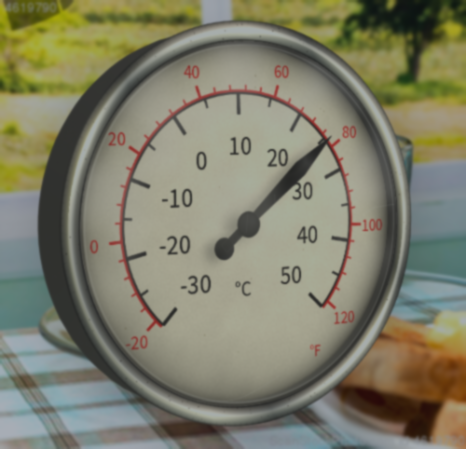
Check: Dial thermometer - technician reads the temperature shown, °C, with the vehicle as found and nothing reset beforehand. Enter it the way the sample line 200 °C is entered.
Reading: 25 °C
